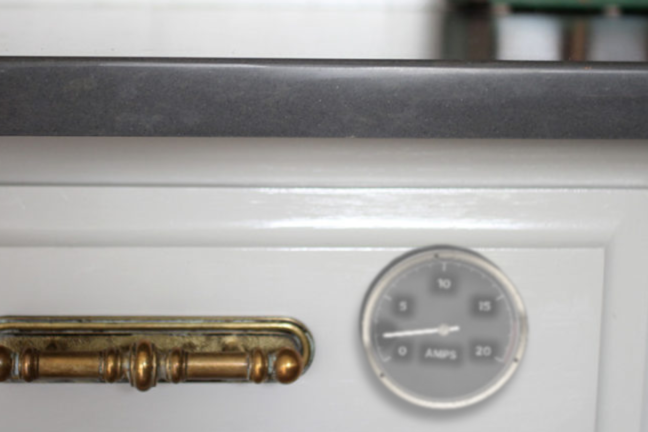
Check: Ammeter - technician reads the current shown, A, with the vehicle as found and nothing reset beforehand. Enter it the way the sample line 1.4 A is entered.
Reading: 2 A
